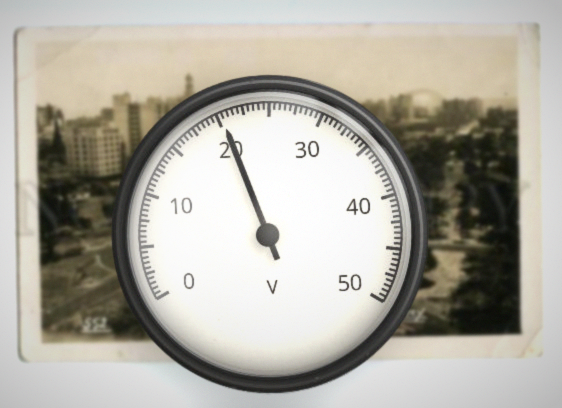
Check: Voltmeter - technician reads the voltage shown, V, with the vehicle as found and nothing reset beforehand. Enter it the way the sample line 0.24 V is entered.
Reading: 20.5 V
